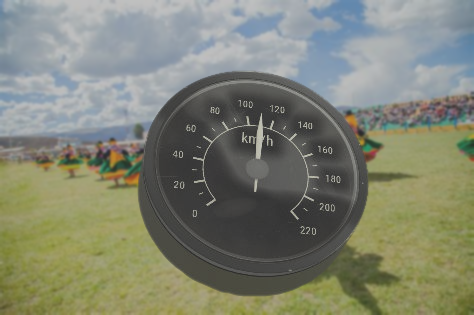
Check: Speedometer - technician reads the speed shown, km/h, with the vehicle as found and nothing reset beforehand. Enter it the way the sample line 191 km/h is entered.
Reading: 110 km/h
